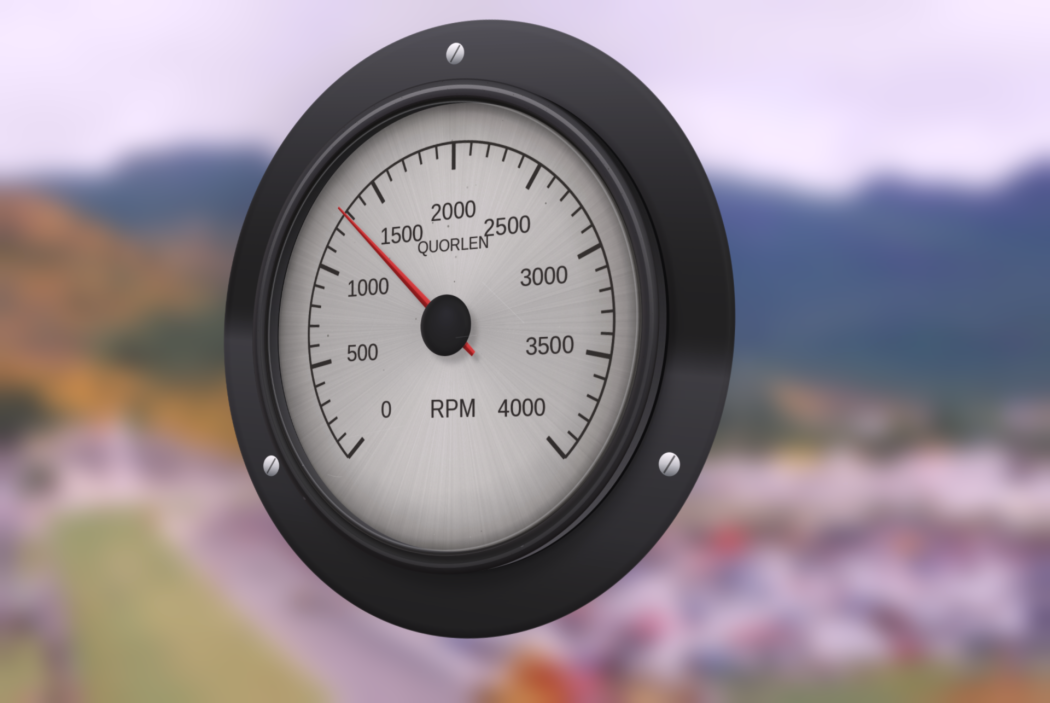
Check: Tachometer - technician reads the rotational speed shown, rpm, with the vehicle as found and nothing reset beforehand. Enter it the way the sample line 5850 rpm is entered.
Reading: 1300 rpm
